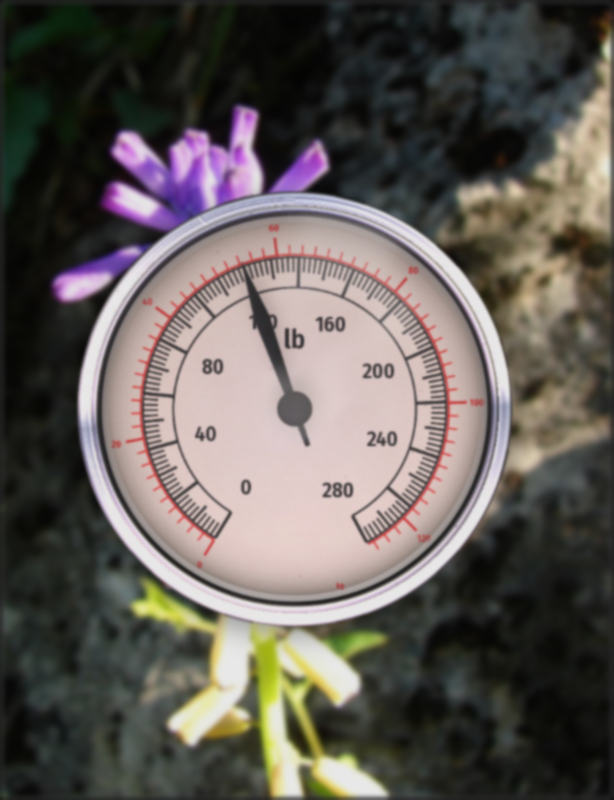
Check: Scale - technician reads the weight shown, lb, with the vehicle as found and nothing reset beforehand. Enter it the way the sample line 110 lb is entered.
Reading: 120 lb
